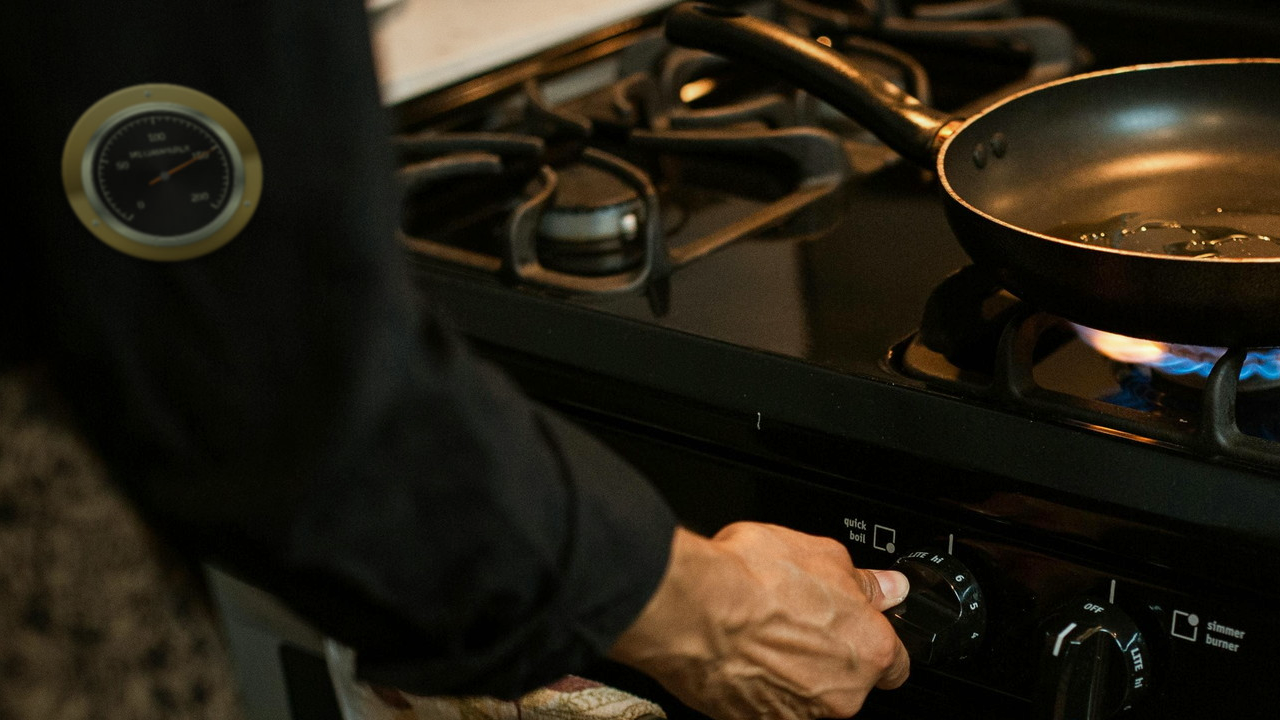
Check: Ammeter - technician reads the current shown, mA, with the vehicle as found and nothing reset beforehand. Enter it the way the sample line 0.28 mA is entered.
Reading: 150 mA
